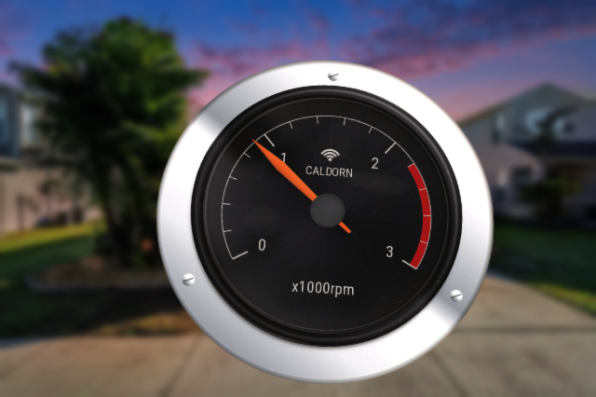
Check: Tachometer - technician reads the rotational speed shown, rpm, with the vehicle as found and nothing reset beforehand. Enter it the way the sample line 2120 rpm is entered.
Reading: 900 rpm
